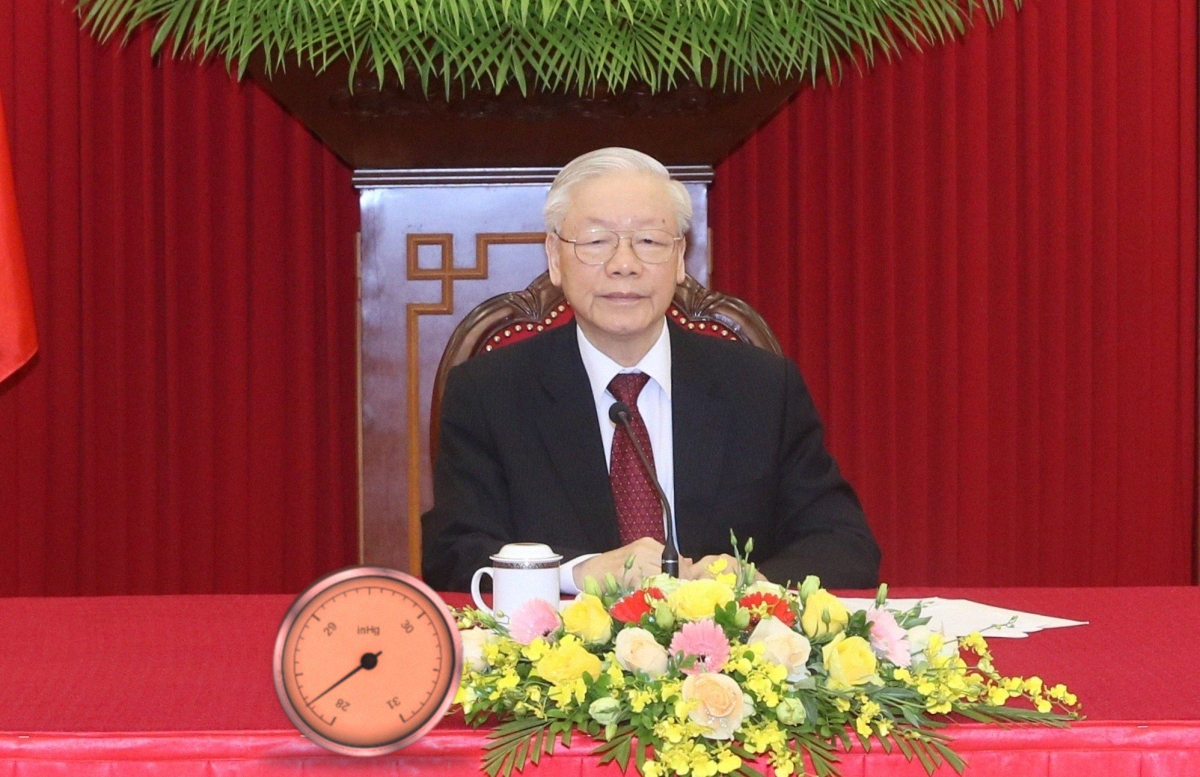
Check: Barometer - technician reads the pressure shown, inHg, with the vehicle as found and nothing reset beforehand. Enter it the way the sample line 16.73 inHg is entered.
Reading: 28.25 inHg
